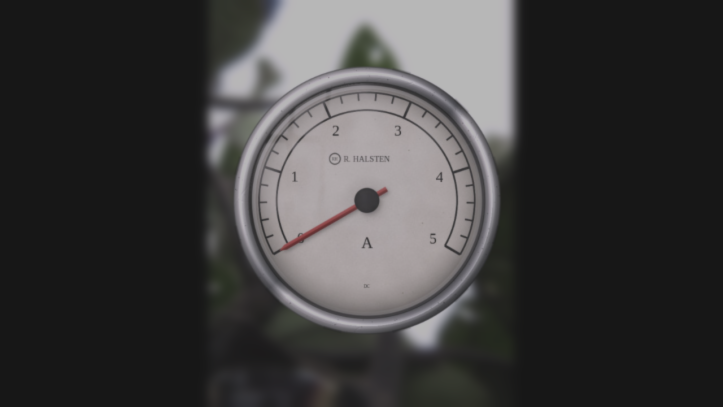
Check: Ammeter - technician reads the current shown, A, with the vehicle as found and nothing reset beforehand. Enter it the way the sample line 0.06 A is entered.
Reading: 0 A
